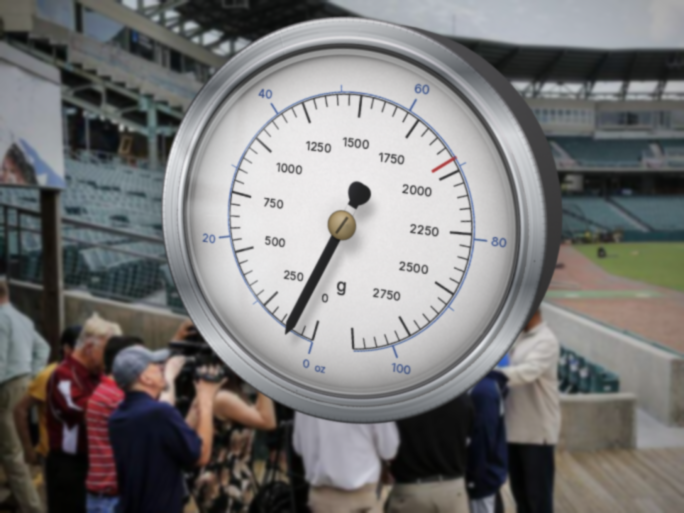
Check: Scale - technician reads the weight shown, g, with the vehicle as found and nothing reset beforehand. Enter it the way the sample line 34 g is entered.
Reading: 100 g
